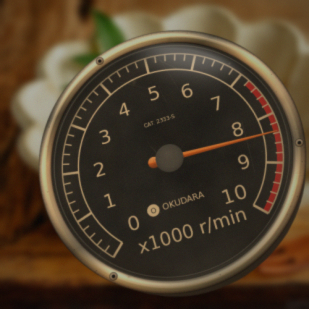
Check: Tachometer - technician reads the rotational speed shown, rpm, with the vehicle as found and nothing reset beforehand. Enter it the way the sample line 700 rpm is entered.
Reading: 8400 rpm
